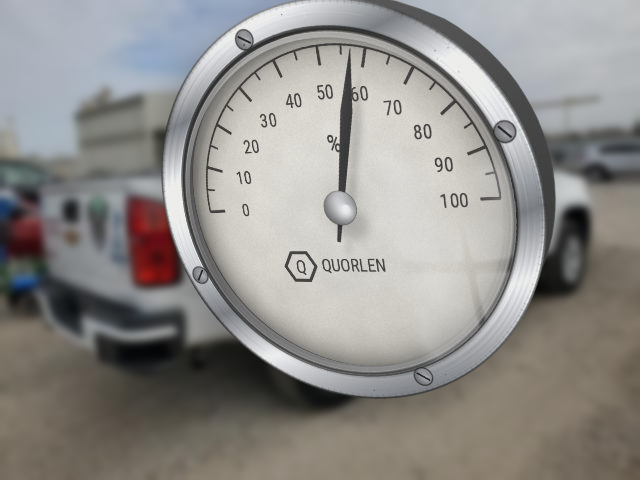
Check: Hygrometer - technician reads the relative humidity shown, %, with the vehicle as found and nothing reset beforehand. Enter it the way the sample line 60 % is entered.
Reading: 57.5 %
